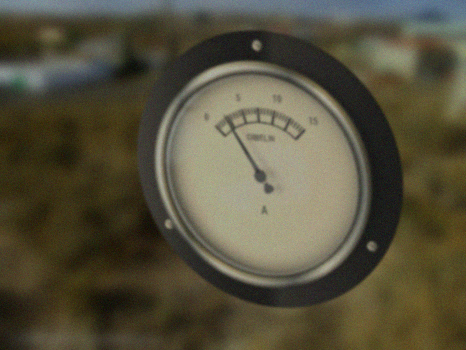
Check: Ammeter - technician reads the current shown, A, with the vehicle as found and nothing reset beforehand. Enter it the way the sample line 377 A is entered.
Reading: 2.5 A
